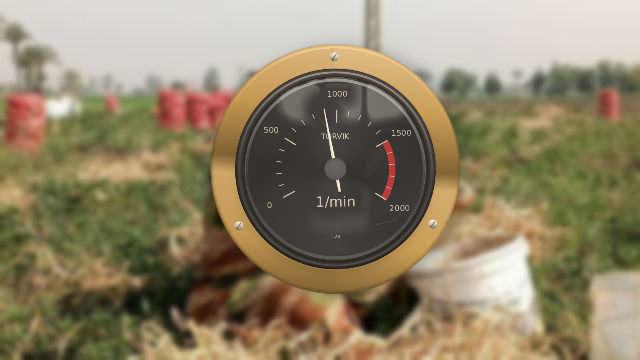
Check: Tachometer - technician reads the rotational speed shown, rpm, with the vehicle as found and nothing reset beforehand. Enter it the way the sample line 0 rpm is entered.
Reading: 900 rpm
